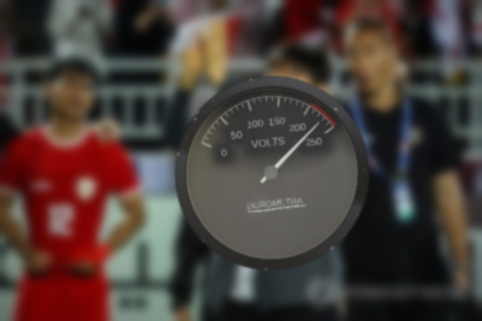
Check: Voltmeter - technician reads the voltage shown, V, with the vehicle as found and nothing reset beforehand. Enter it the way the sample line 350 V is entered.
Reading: 230 V
